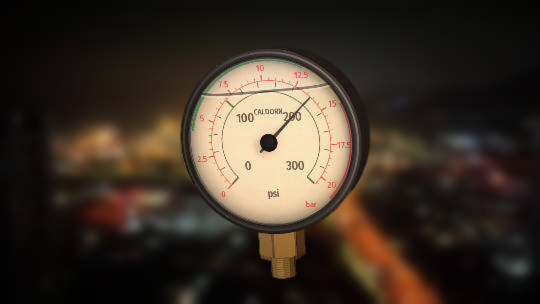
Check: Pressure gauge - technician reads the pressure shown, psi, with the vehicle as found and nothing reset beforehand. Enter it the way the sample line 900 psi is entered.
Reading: 200 psi
